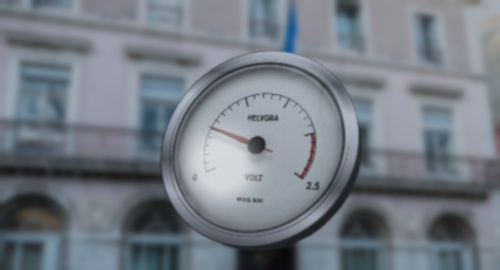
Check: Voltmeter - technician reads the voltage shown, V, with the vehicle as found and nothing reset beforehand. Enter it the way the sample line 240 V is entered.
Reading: 0.5 V
